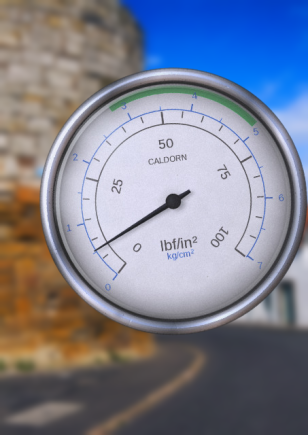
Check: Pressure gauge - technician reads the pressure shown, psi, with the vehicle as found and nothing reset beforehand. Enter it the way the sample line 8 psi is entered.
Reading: 7.5 psi
